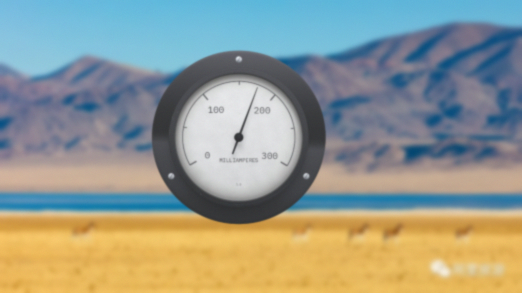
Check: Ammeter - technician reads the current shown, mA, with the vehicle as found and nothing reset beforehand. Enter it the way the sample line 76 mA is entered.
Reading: 175 mA
